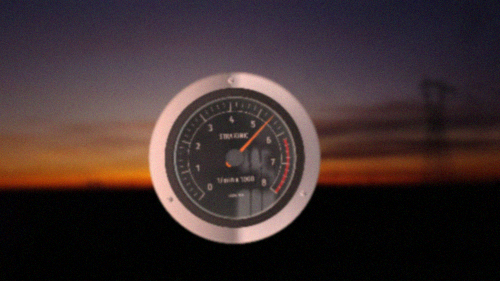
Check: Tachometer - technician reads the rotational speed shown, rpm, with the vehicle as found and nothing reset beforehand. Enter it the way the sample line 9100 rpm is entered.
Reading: 5400 rpm
